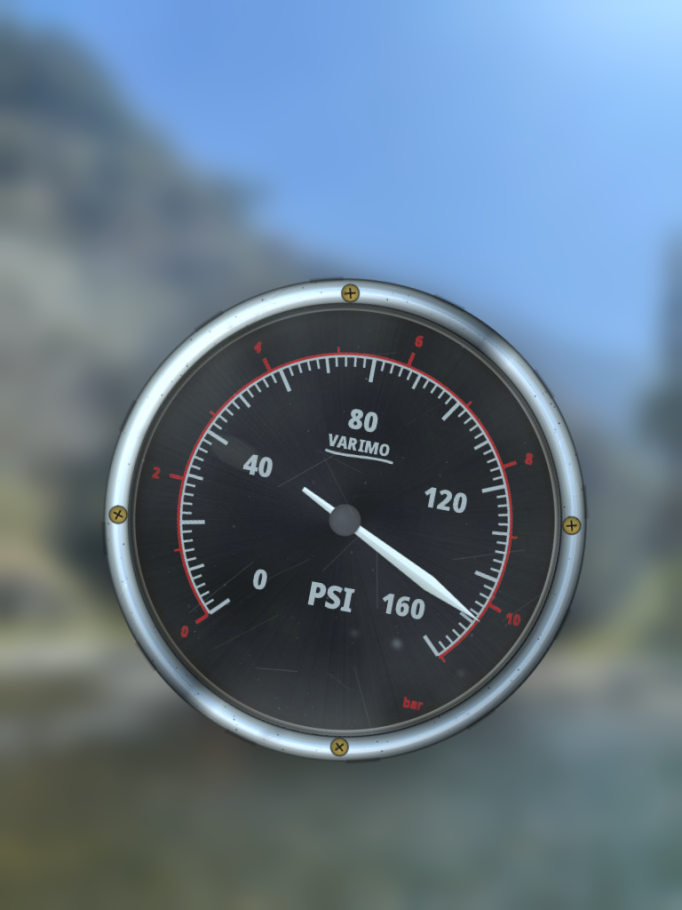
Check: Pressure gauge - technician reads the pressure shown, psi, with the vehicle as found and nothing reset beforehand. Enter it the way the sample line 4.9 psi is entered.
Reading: 149 psi
